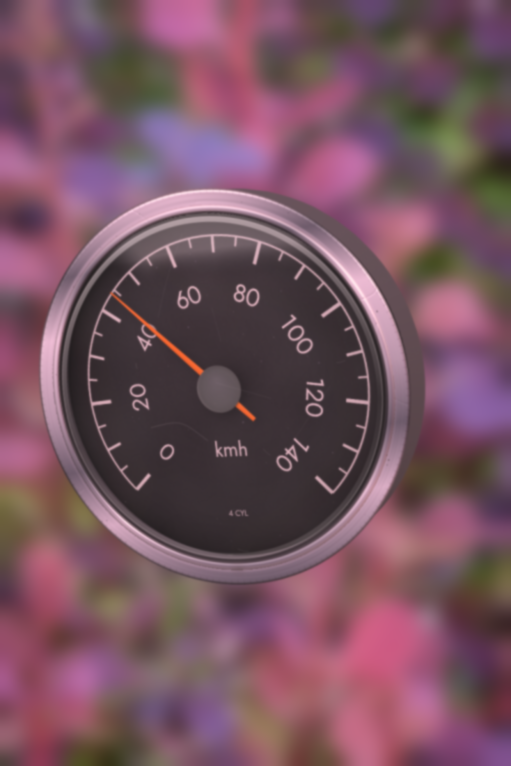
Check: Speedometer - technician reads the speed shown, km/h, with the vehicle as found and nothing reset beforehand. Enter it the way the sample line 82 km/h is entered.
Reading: 45 km/h
